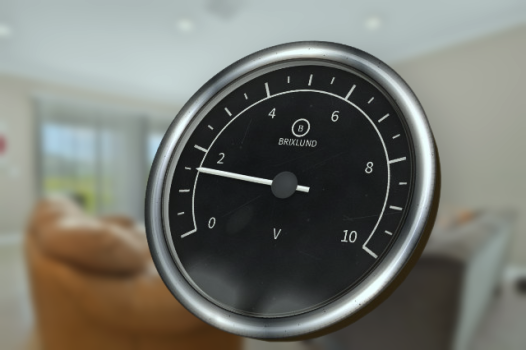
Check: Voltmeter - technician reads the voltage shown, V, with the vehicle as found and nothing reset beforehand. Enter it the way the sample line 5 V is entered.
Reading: 1.5 V
